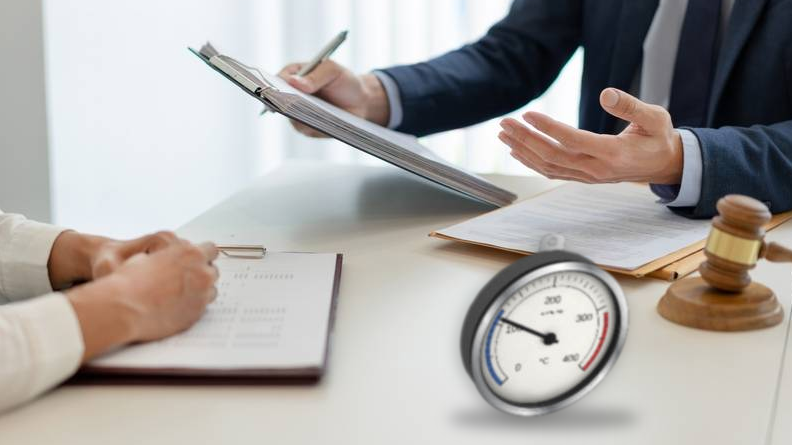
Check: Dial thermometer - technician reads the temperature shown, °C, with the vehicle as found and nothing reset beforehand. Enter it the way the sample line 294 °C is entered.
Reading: 110 °C
